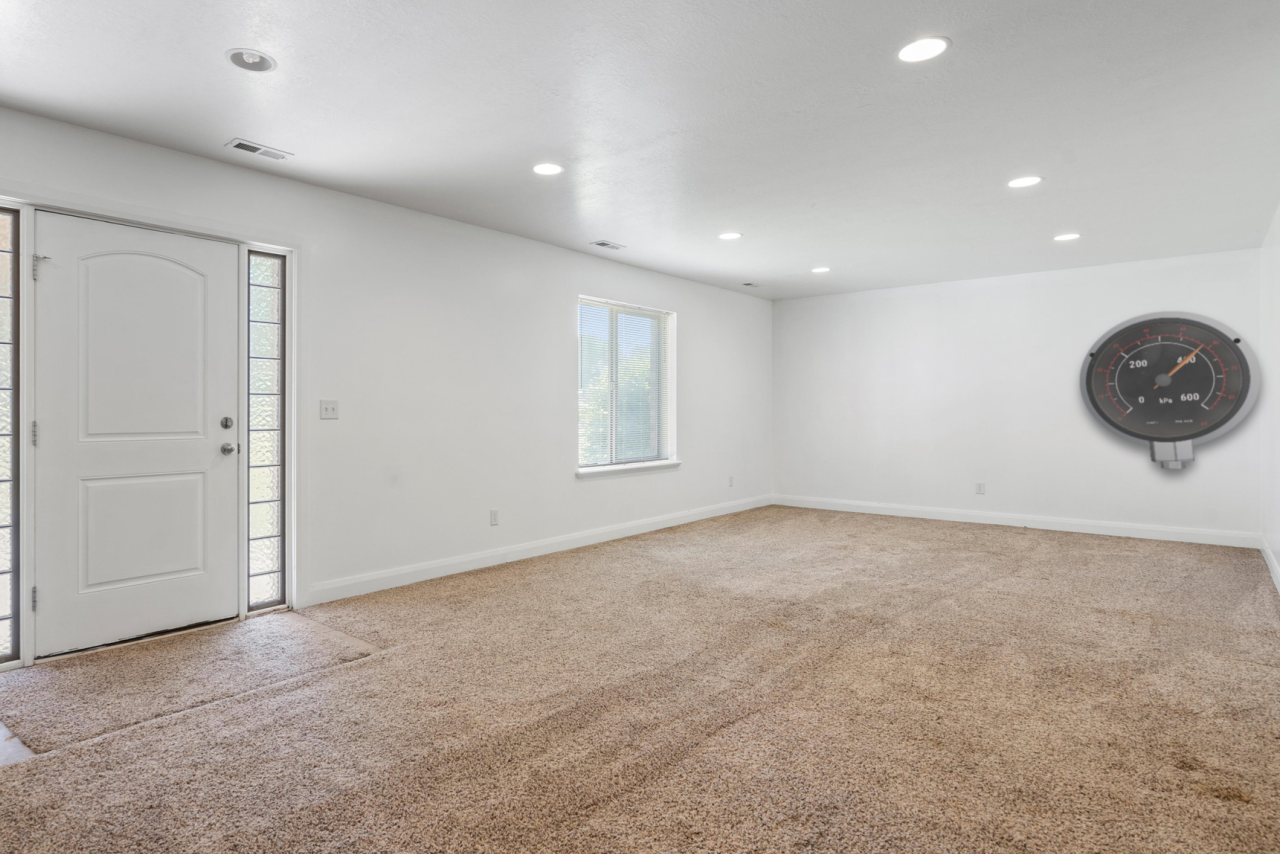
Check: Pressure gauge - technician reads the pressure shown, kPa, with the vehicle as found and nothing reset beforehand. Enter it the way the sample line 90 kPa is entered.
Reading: 400 kPa
